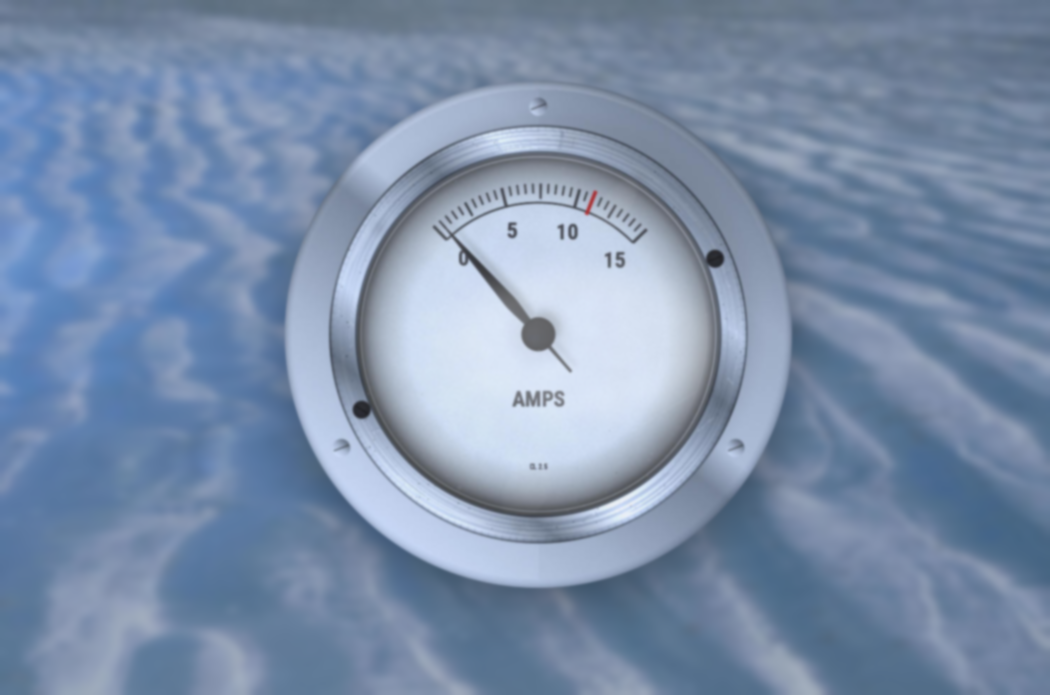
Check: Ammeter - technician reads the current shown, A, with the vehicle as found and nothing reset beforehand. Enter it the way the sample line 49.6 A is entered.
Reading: 0.5 A
